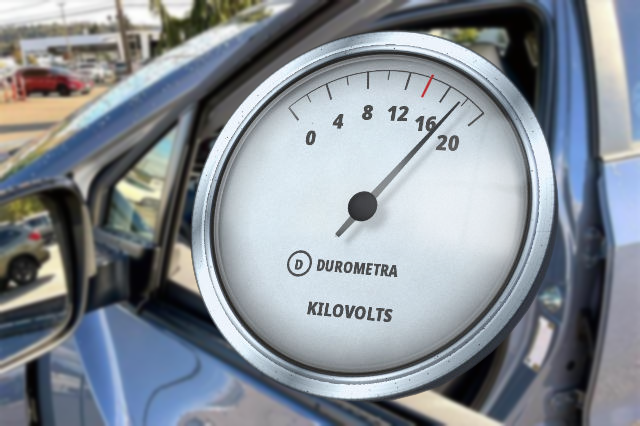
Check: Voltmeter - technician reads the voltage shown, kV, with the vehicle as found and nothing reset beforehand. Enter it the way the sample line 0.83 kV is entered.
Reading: 18 kV
